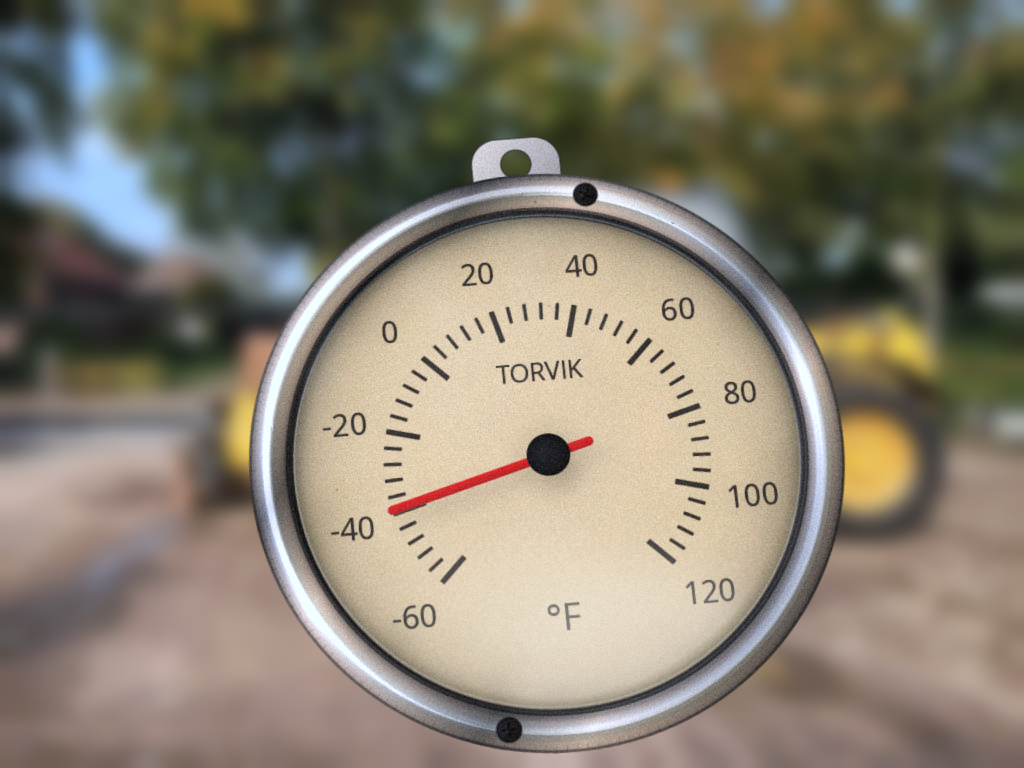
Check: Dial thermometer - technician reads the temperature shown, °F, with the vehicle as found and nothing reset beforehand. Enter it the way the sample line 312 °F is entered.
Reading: -40 °F
